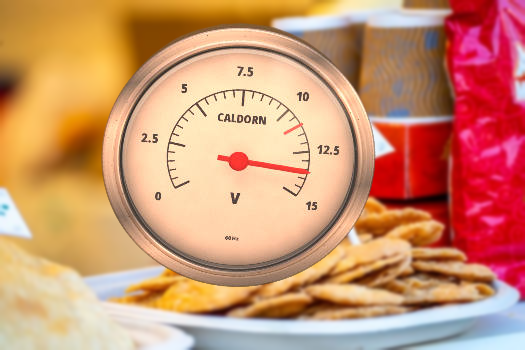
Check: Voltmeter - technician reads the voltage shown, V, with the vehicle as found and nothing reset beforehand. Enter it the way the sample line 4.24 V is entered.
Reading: 13.5 V
